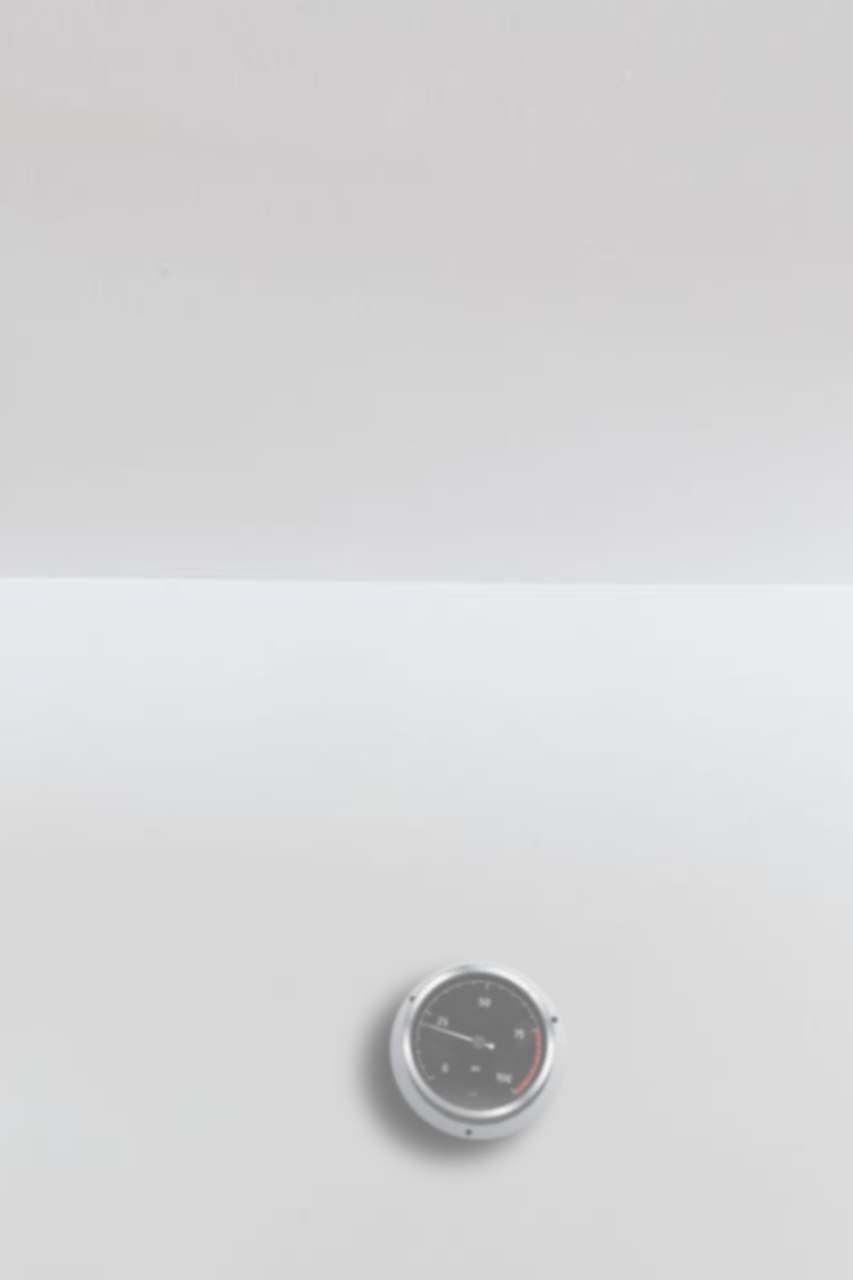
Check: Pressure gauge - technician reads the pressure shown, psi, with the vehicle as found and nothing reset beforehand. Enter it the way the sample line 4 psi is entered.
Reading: 20 psi
